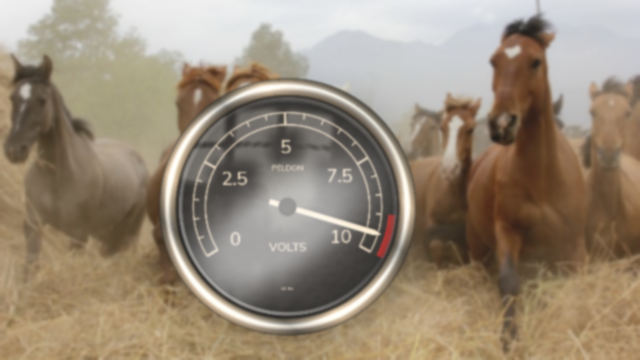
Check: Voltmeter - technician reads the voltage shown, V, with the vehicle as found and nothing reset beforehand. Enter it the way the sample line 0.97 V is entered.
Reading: 9.5 V
